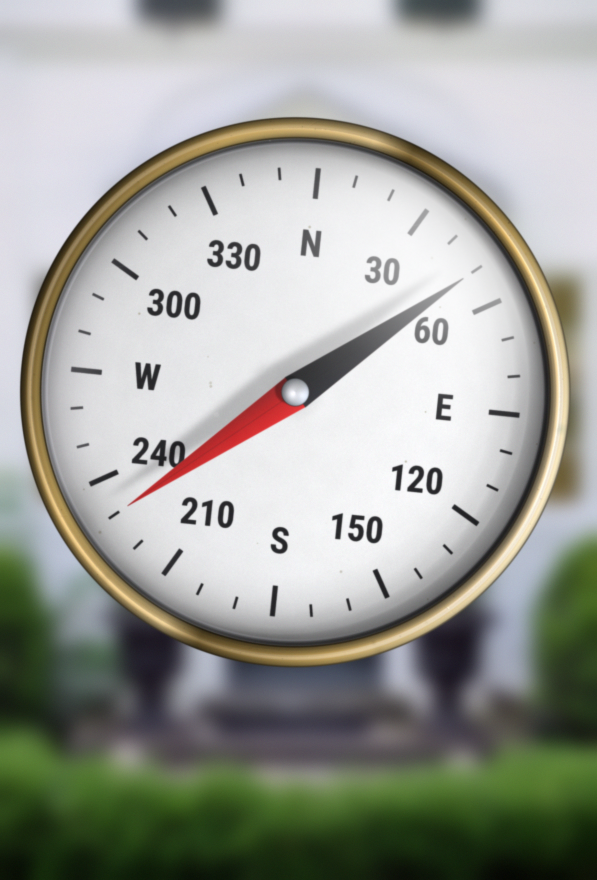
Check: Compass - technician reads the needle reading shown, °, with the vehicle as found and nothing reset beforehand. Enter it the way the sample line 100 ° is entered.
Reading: 230 °
